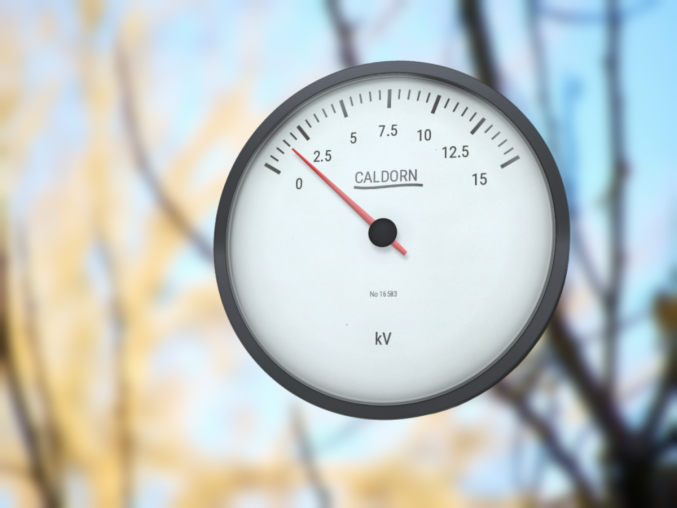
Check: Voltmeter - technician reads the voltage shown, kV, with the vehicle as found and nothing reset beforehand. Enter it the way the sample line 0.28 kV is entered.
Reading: 1.5 kV
